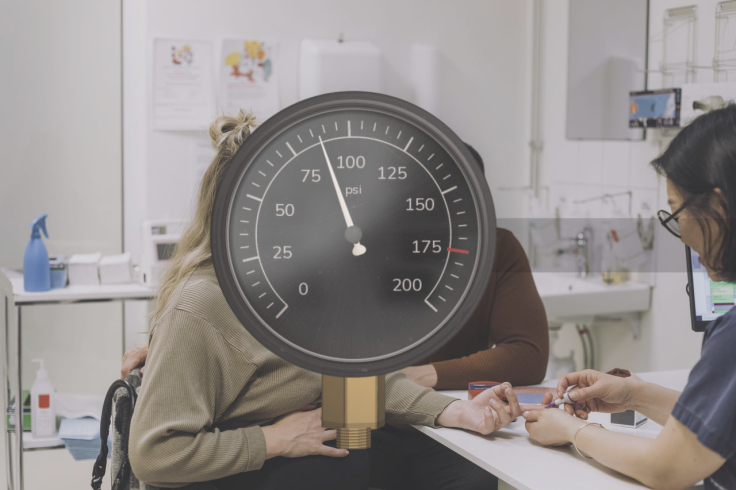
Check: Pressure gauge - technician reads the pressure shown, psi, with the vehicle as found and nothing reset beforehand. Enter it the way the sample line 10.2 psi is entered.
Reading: 87.5 psi
